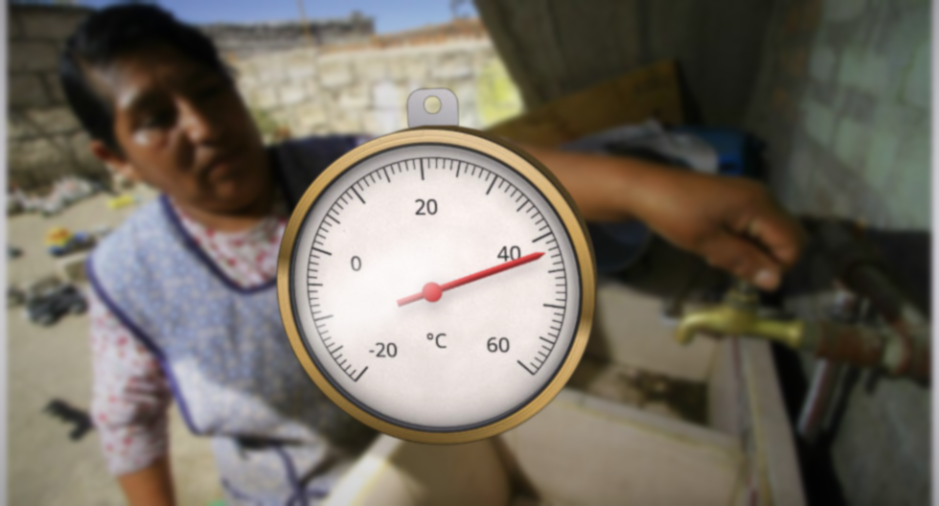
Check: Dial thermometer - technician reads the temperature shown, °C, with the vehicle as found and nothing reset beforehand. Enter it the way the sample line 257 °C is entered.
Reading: 42 °C
